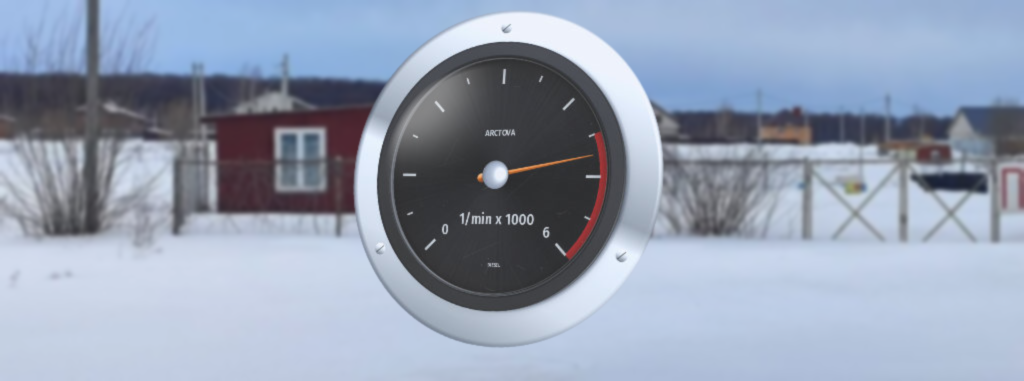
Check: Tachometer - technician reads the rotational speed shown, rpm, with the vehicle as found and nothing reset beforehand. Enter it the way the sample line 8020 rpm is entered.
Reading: 4750 rpm
